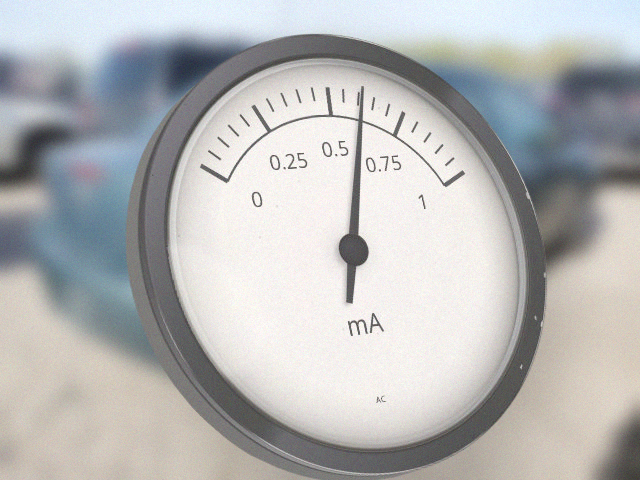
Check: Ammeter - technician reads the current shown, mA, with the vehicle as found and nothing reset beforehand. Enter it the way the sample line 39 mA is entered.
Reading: 0.6 mA
